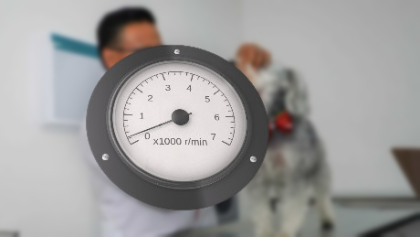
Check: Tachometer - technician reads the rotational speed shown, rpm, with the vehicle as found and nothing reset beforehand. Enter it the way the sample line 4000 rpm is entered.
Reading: 200 rpm
